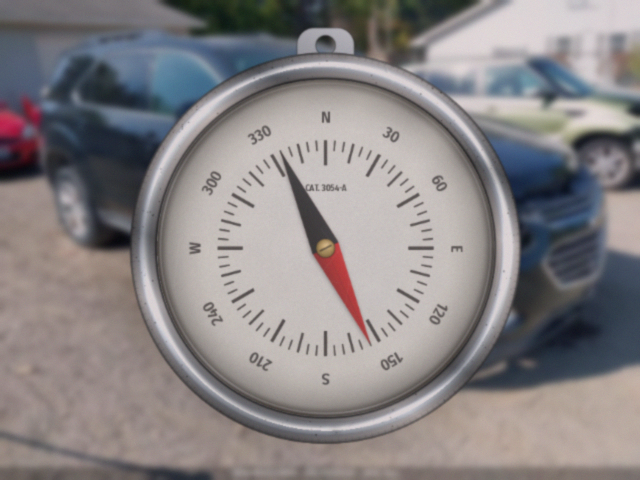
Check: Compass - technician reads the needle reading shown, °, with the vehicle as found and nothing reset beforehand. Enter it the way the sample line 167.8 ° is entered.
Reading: 155 °
